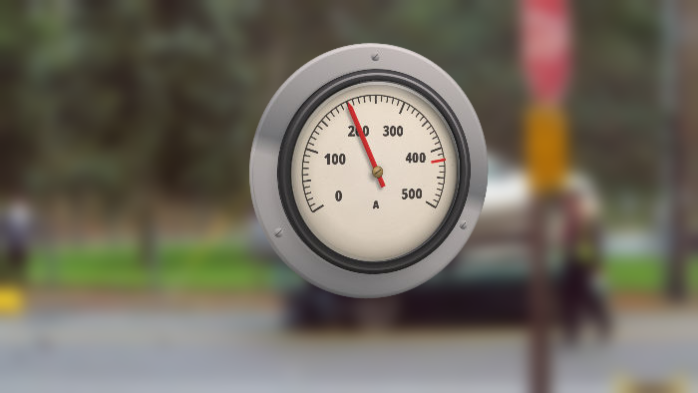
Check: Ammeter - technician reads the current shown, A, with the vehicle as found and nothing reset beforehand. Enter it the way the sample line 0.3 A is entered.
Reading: 200 A
